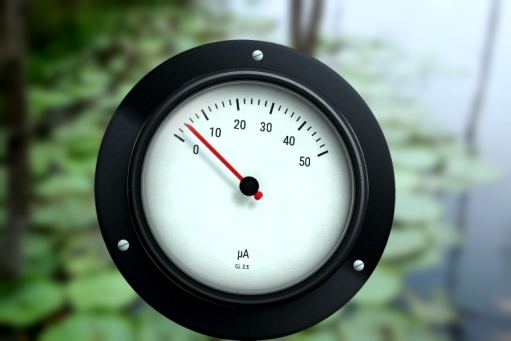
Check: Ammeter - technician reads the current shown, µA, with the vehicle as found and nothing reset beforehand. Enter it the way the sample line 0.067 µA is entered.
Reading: 4 µA
